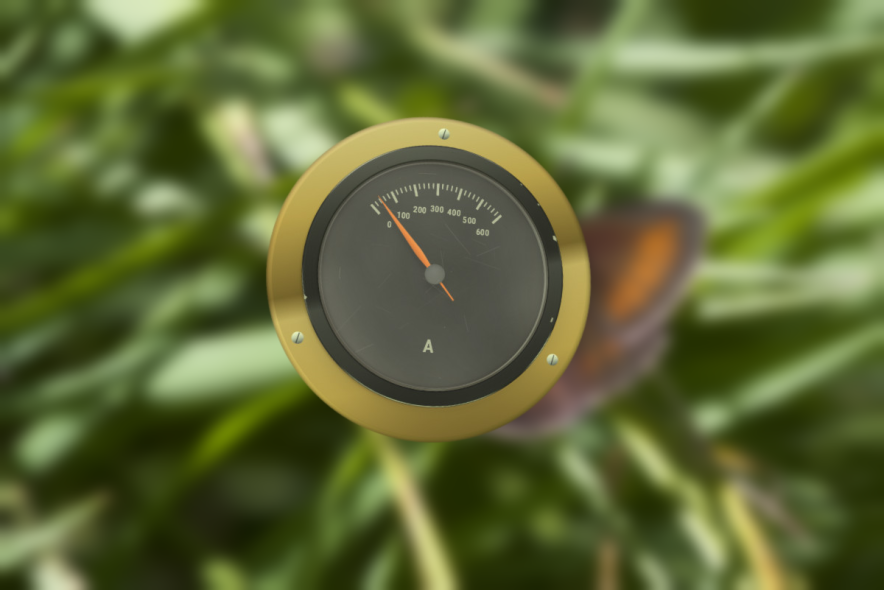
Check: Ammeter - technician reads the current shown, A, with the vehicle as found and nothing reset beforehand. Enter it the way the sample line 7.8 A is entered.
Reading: 40 A
